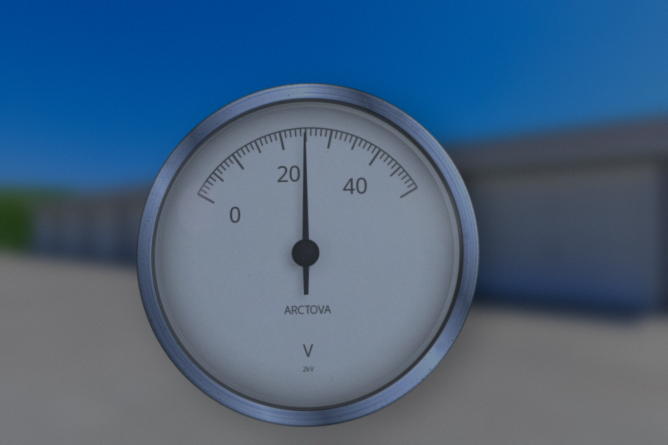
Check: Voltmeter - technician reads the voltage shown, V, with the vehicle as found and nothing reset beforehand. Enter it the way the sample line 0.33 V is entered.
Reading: 25 V
